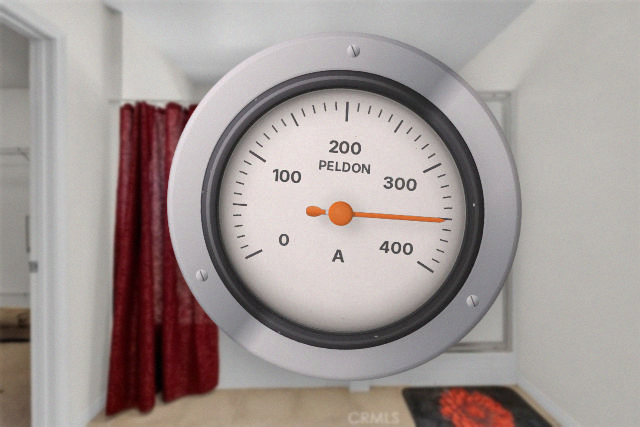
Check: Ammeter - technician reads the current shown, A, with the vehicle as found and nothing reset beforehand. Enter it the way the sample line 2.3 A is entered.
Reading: 350 A
